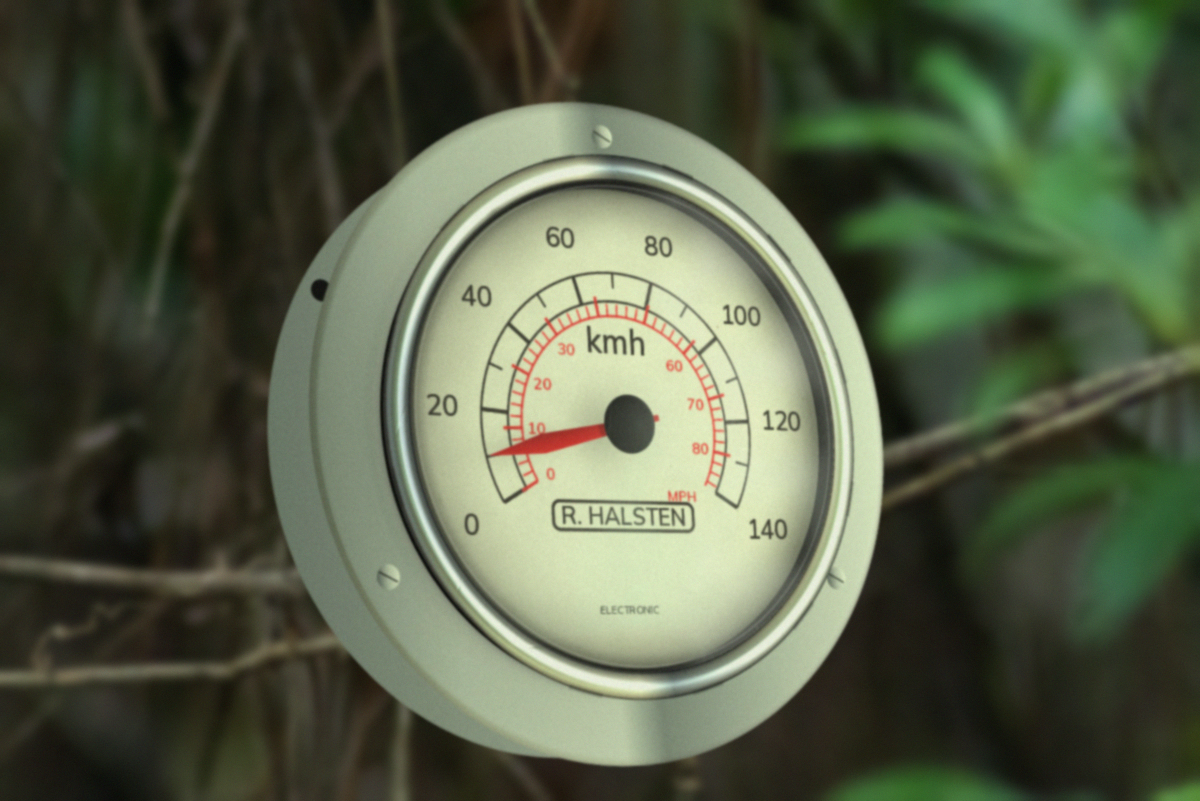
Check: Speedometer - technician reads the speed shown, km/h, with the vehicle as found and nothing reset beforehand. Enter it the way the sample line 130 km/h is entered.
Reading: 10 km/h
